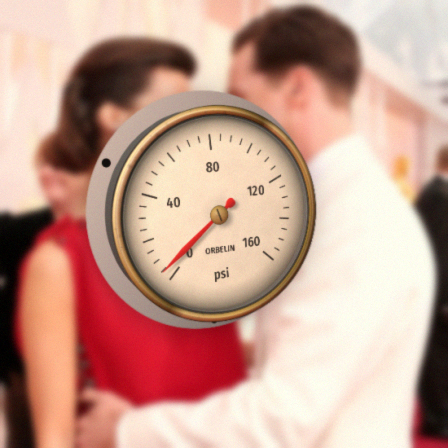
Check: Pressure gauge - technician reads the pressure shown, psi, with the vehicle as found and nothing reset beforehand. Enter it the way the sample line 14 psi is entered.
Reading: 5 psi
